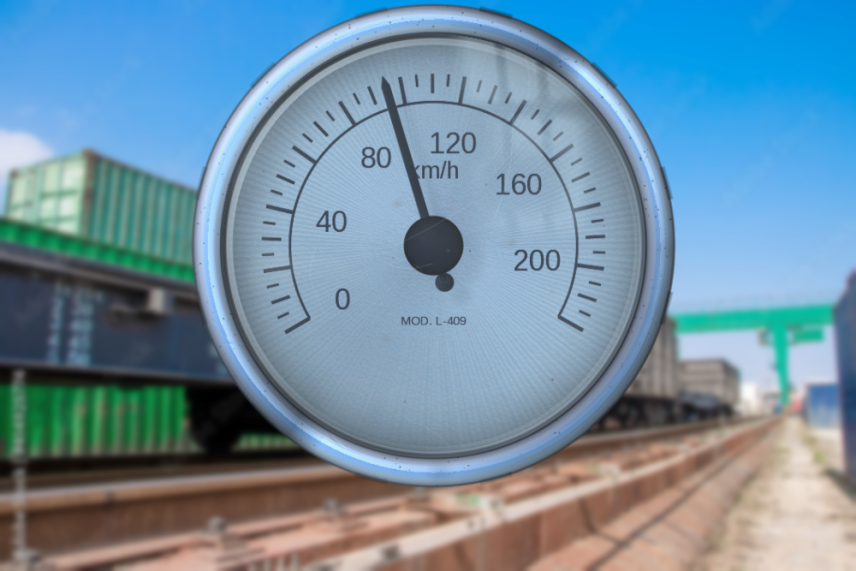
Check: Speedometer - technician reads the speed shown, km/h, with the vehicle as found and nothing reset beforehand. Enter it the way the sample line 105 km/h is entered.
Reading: 95 km/h
